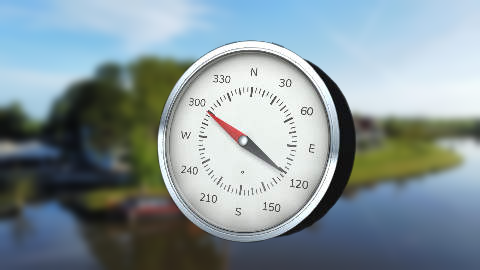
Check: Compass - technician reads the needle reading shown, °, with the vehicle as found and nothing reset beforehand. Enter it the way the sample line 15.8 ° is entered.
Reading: 300 °
